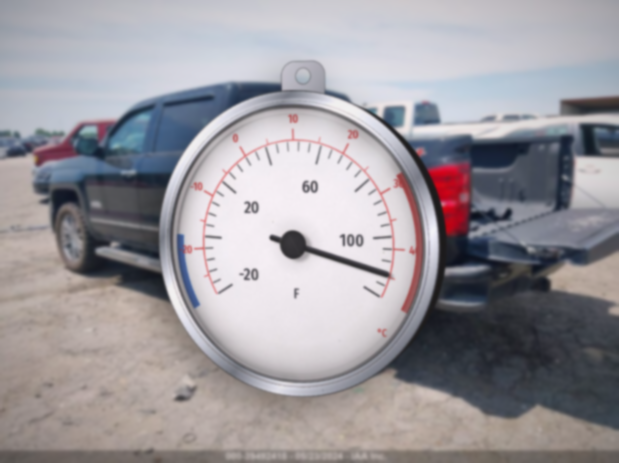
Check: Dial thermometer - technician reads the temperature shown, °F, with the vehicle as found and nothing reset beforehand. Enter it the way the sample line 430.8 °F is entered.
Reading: 112 °F
